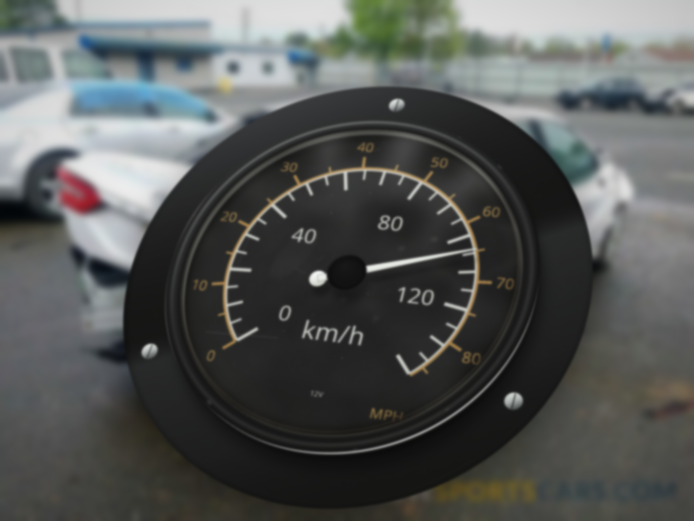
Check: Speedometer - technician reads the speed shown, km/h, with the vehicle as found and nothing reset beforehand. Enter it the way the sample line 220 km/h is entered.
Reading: 105 km/h
